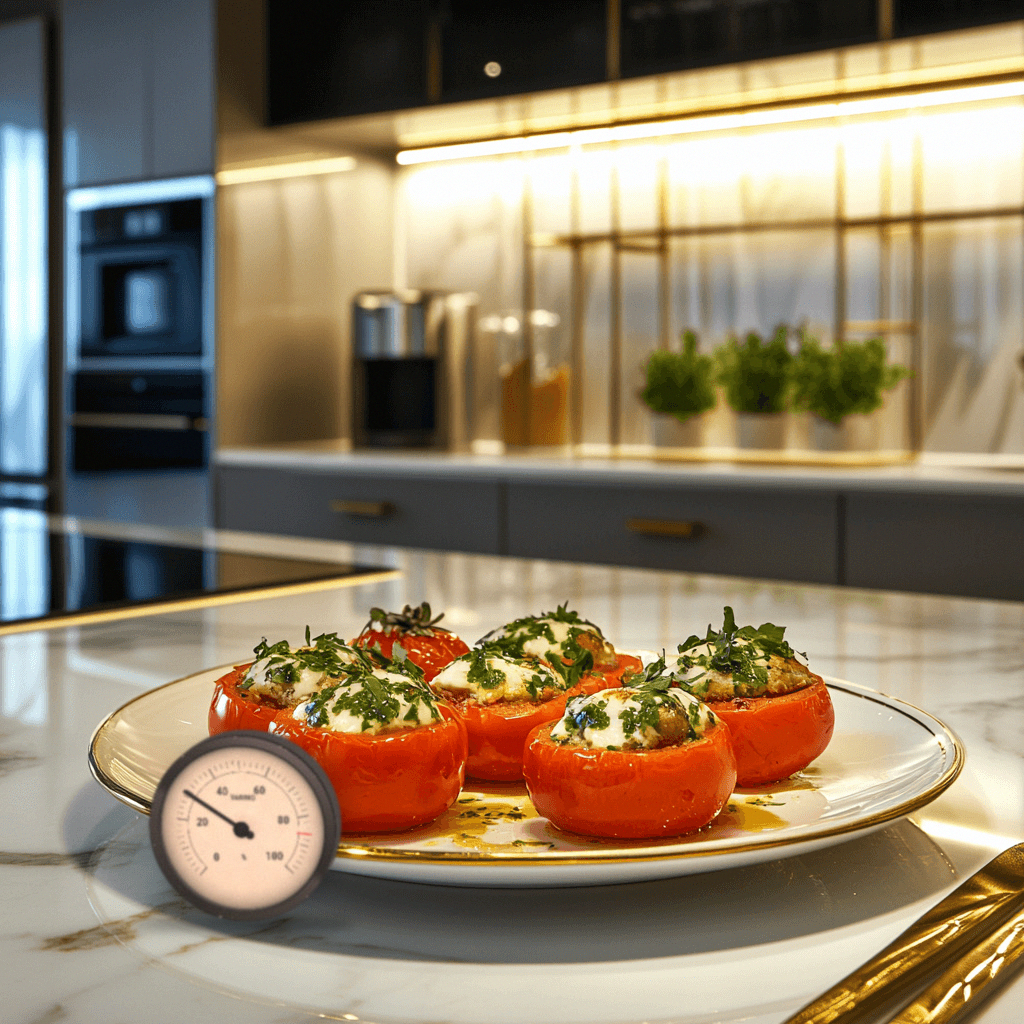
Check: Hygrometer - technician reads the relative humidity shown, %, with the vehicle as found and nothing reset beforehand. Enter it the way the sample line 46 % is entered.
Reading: 30 %
